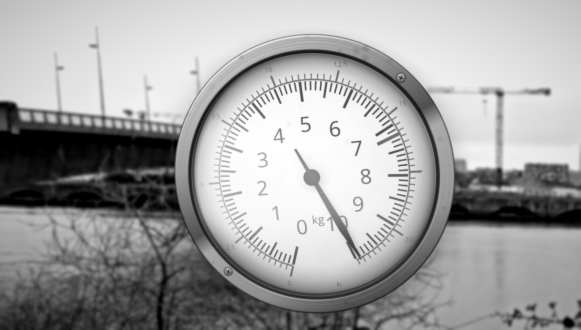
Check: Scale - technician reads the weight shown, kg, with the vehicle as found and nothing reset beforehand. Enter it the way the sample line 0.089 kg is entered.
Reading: 9.9 kg
